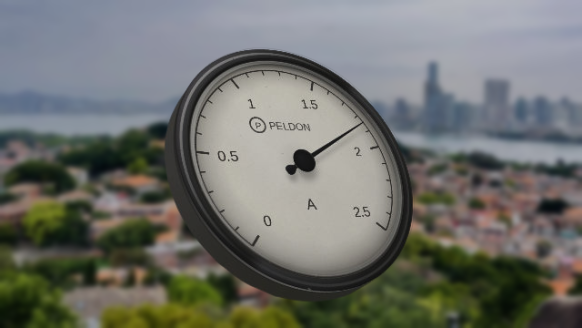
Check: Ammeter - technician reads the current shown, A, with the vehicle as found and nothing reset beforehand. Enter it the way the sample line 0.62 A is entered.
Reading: 1.85 A
